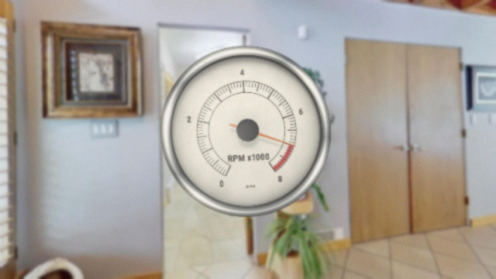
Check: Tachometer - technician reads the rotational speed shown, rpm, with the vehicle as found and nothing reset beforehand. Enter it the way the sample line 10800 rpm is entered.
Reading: 7000 rpm
